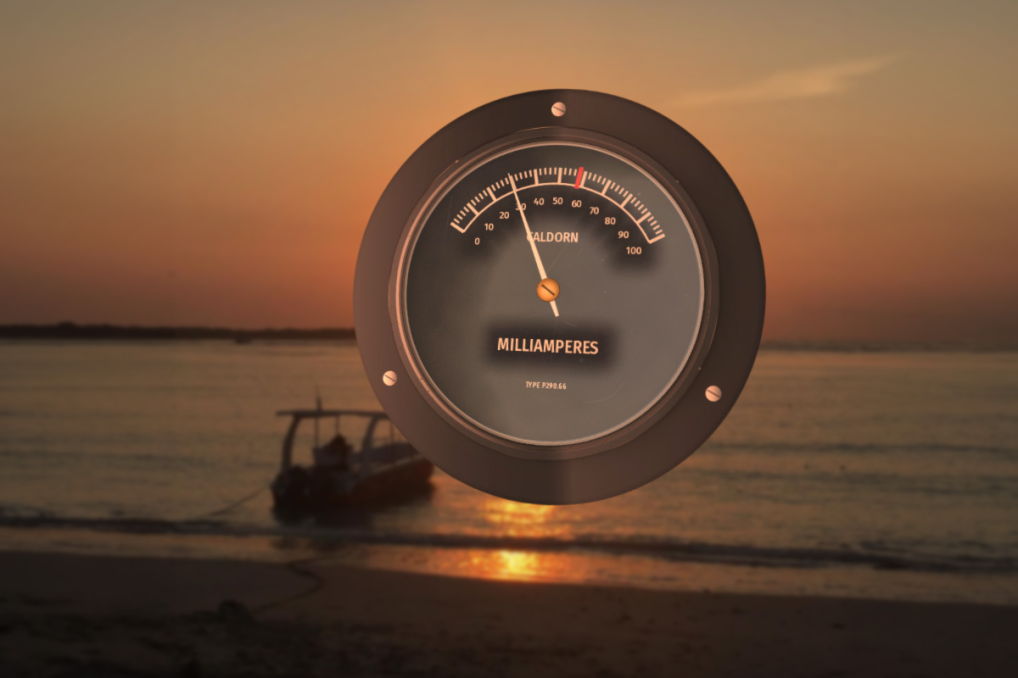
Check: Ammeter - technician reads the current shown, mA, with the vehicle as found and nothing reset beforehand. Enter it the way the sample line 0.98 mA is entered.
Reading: 30 mA
